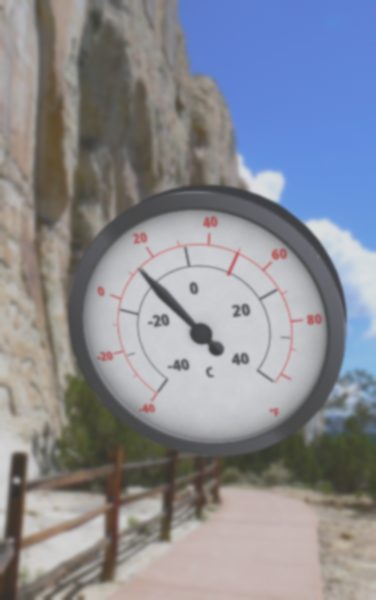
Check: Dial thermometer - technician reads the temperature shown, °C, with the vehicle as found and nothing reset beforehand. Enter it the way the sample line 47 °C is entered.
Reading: -10 °C
